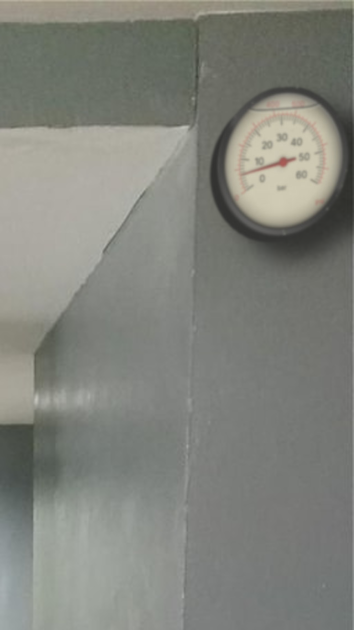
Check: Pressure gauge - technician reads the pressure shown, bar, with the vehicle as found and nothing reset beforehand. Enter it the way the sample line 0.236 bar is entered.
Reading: 5 bar
